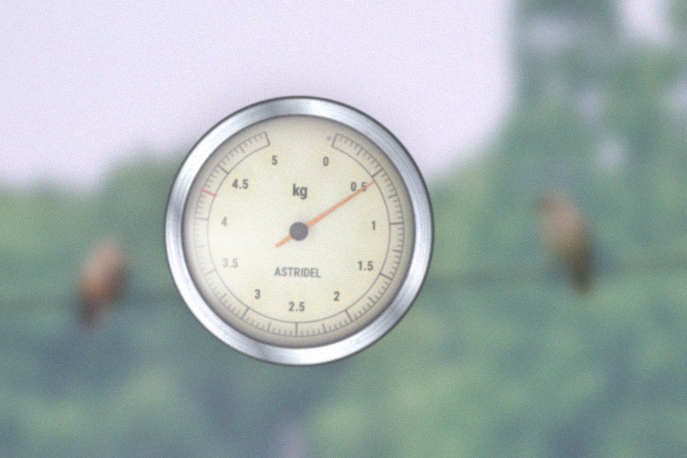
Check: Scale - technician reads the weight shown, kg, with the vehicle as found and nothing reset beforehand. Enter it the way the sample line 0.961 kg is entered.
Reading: 0.55 kg
